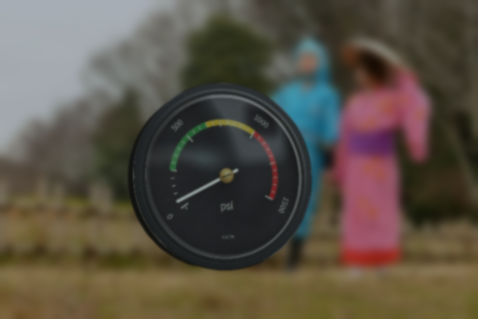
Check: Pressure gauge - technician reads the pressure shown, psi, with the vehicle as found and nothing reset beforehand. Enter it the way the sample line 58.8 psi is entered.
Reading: 50 psi
